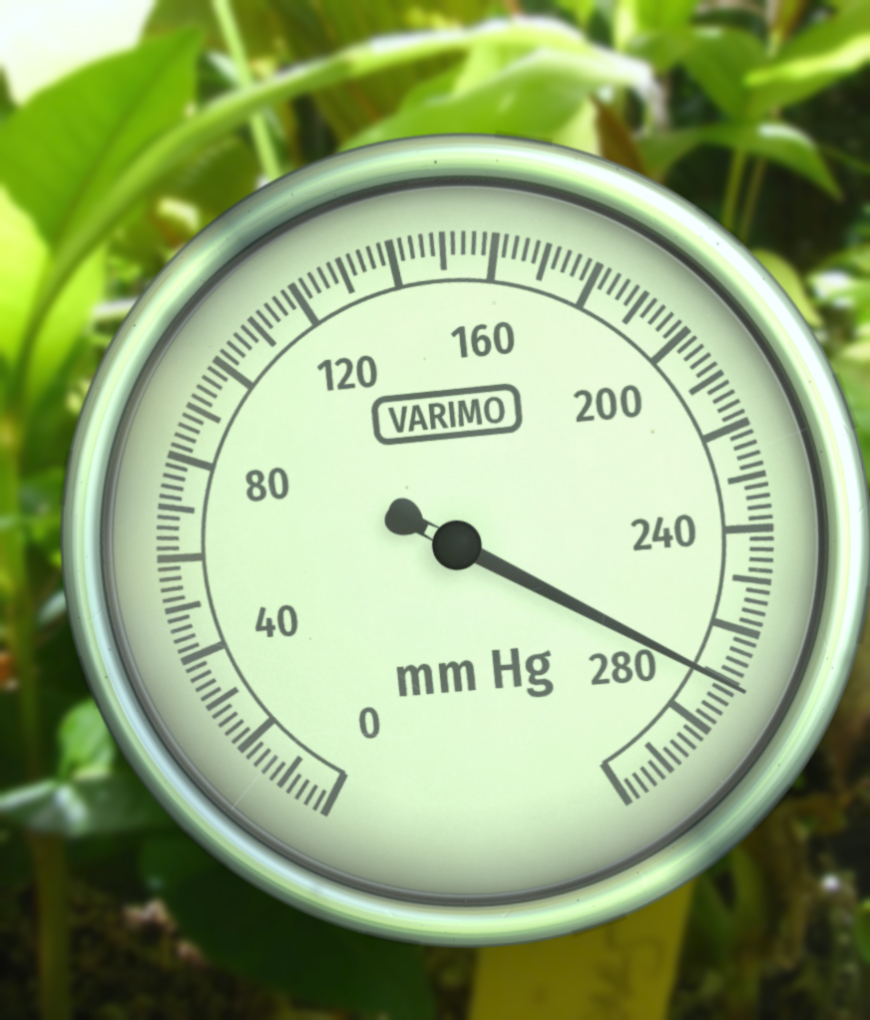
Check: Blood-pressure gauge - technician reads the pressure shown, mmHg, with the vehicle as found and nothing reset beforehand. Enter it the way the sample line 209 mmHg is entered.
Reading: 270 mmHg
